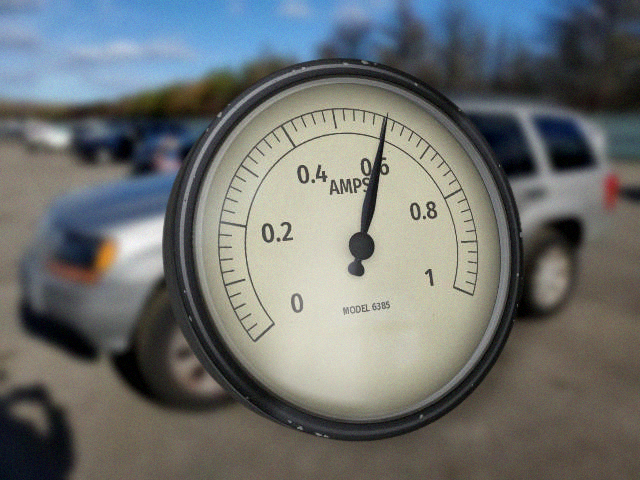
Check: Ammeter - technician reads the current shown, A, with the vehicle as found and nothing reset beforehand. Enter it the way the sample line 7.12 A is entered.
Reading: 0.6 A
